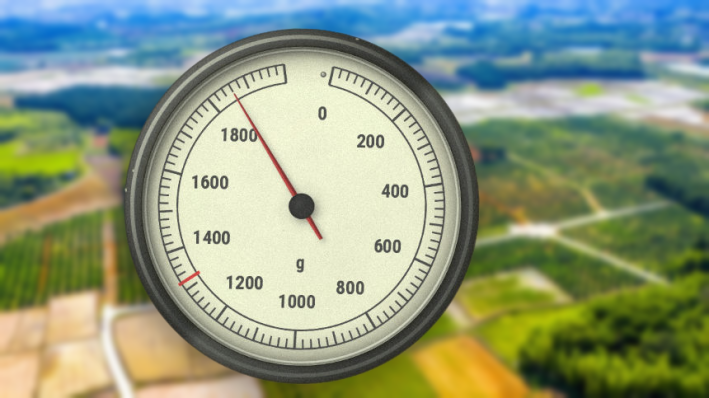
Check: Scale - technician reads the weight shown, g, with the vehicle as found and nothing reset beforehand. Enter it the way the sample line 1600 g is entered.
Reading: 1860 g
